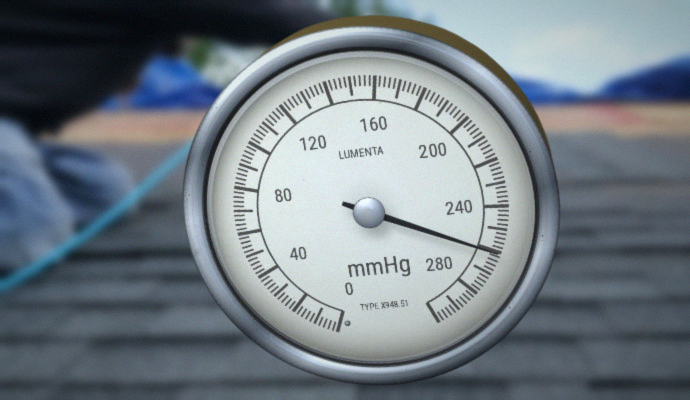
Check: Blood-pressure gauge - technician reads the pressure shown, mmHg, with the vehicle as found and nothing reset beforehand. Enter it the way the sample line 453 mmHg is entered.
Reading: 260 mmHg
